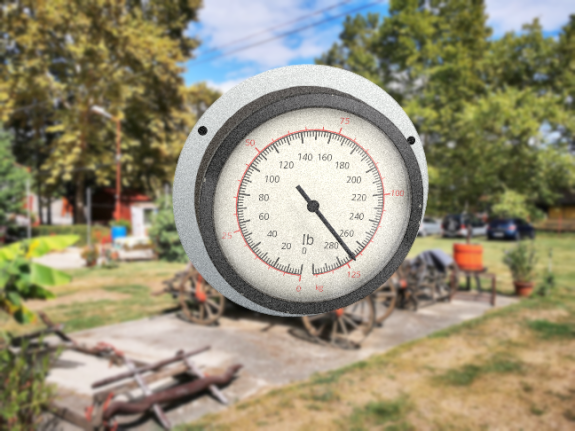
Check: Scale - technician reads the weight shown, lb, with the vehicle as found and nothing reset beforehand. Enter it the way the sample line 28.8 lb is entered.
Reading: 270 lb
